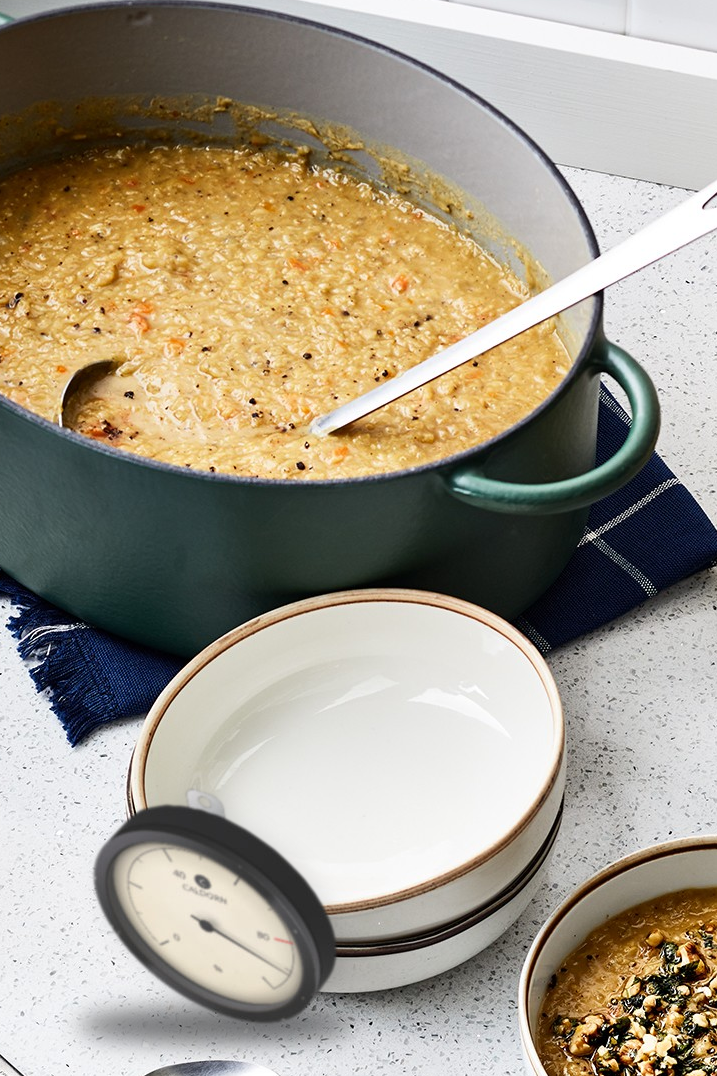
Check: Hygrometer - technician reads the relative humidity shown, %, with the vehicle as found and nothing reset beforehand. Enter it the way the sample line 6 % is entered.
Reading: 90 %
